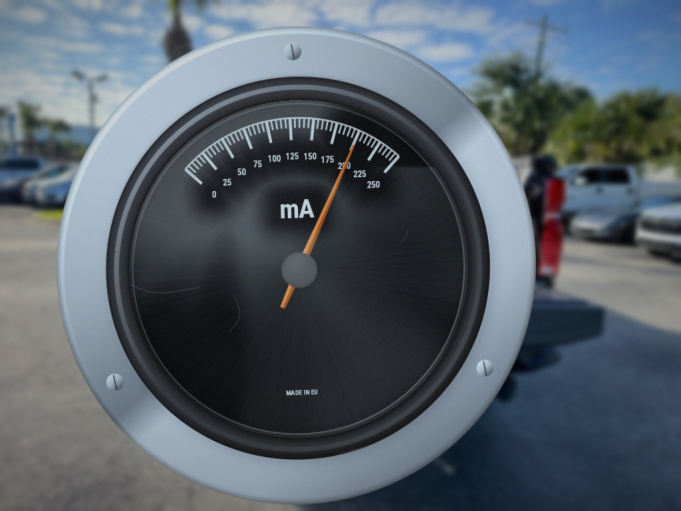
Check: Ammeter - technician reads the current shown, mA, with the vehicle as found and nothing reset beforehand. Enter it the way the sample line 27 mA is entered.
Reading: 200 mA
